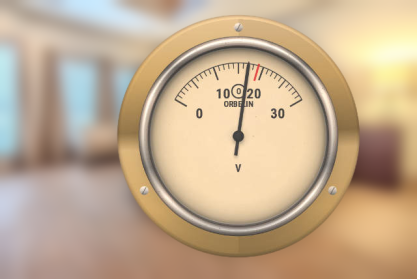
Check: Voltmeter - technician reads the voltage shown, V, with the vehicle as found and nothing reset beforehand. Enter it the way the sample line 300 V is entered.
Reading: 17 V
